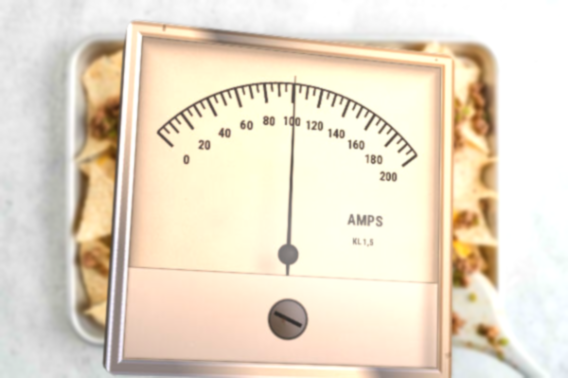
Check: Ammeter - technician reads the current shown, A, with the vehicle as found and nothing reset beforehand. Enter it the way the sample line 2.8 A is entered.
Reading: 100 A
